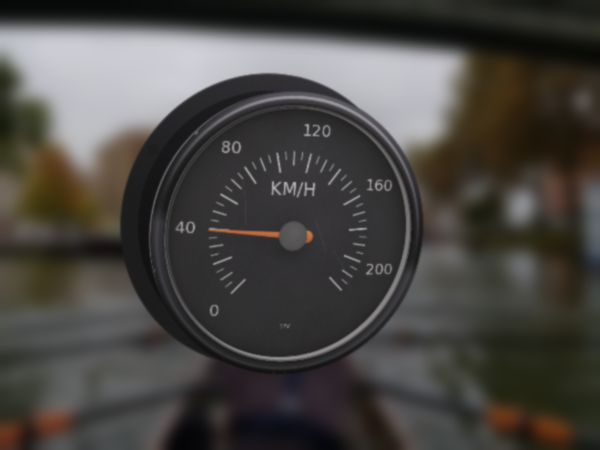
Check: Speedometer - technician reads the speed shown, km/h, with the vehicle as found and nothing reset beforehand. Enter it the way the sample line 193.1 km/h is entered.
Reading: 40 km/h
